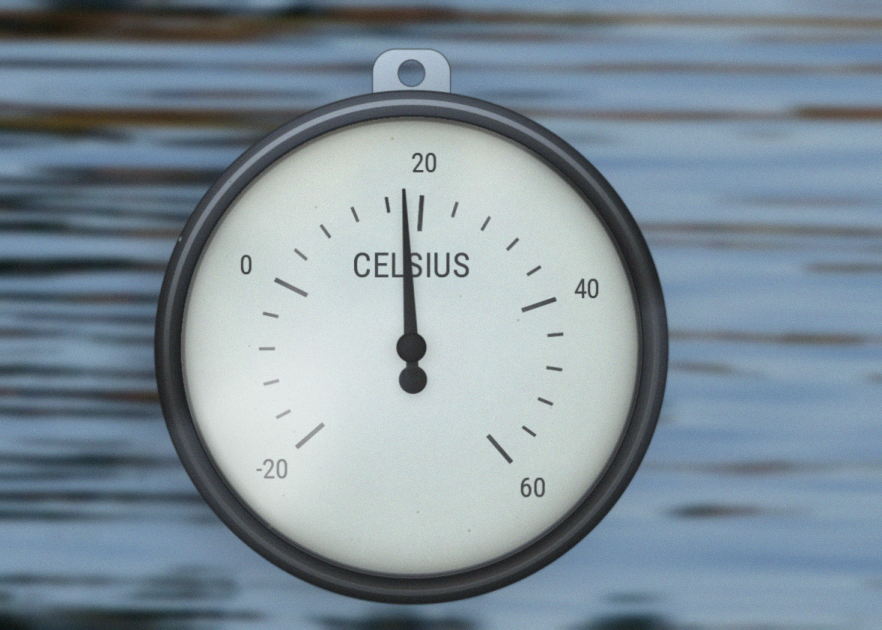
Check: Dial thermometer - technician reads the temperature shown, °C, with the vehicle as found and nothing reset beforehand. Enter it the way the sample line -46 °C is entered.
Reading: 18 °C
